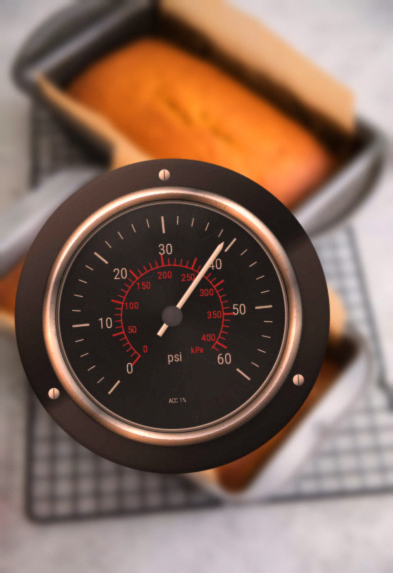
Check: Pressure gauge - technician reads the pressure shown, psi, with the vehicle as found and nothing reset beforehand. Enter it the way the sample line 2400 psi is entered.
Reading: 39 psi
